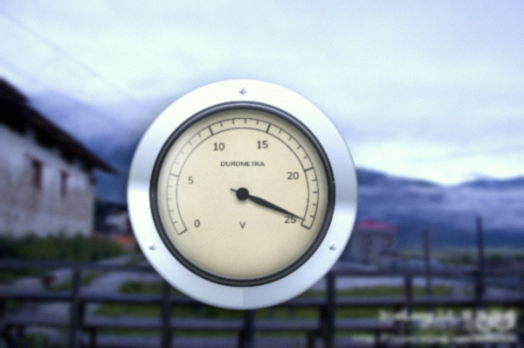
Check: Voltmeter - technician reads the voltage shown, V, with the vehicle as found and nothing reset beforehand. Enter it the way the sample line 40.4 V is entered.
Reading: 24.5 V
